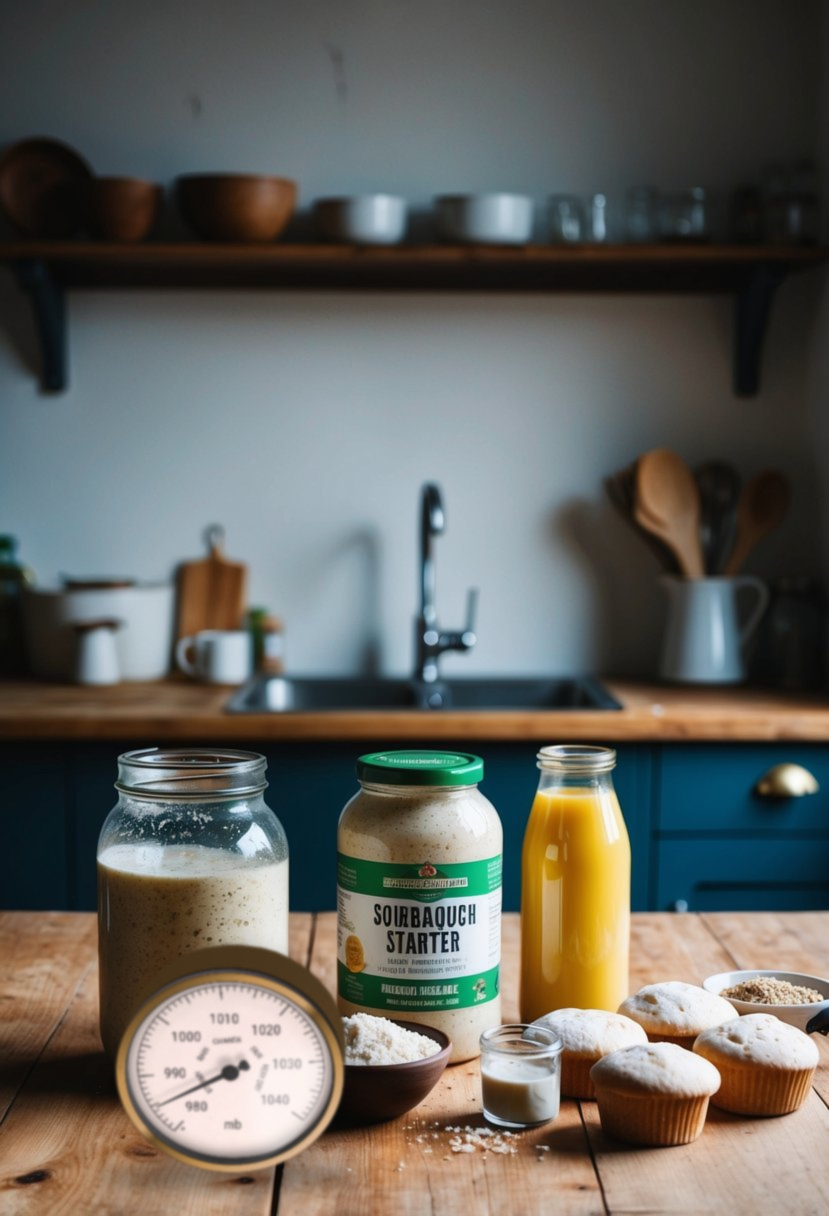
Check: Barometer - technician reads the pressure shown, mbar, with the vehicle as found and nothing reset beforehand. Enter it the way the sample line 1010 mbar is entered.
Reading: 985 mbar
